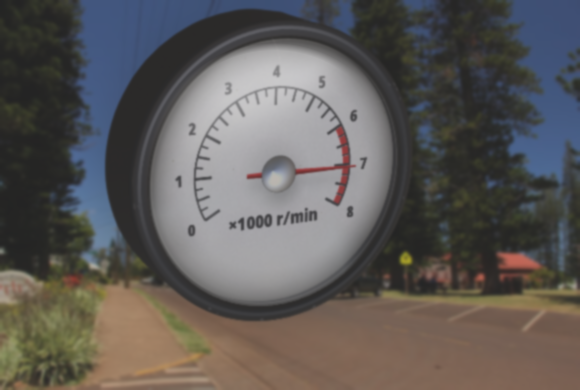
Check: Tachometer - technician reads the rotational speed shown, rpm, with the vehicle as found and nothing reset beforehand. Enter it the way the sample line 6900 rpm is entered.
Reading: 7000 rpm
